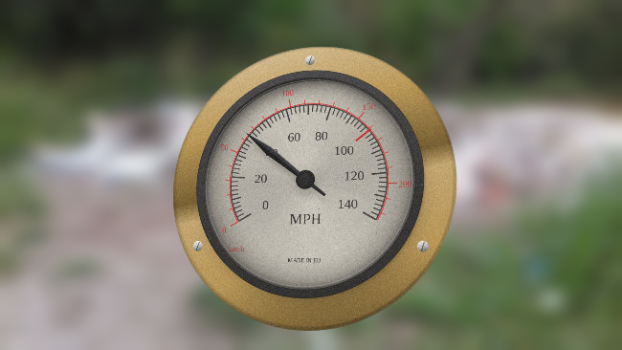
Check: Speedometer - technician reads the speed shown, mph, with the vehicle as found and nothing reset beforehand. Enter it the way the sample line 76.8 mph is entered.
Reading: 40 mph
